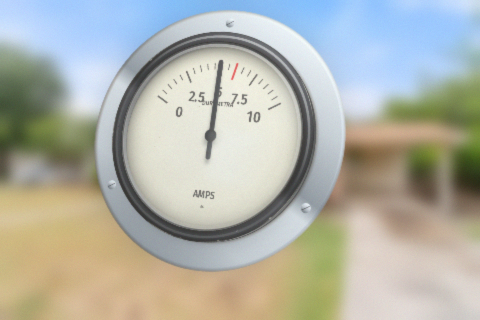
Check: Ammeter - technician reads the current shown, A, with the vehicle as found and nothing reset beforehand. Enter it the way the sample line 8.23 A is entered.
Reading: 5 A
